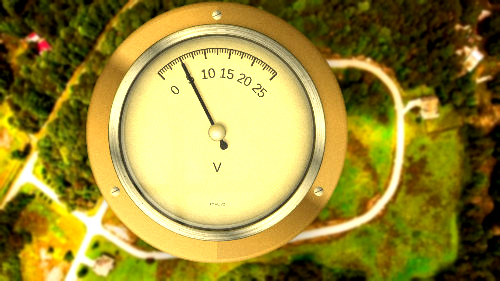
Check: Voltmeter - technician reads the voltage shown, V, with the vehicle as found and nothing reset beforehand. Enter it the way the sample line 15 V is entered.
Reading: 5 V
